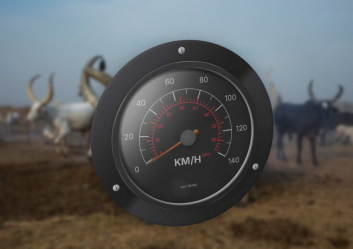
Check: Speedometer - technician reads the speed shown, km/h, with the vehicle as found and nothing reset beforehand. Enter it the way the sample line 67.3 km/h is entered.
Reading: 0 km/h
